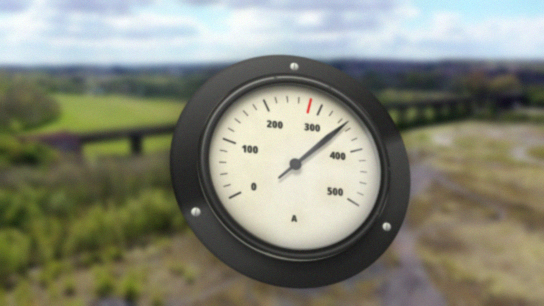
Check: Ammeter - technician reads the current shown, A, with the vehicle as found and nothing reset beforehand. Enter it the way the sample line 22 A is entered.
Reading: 350 A
